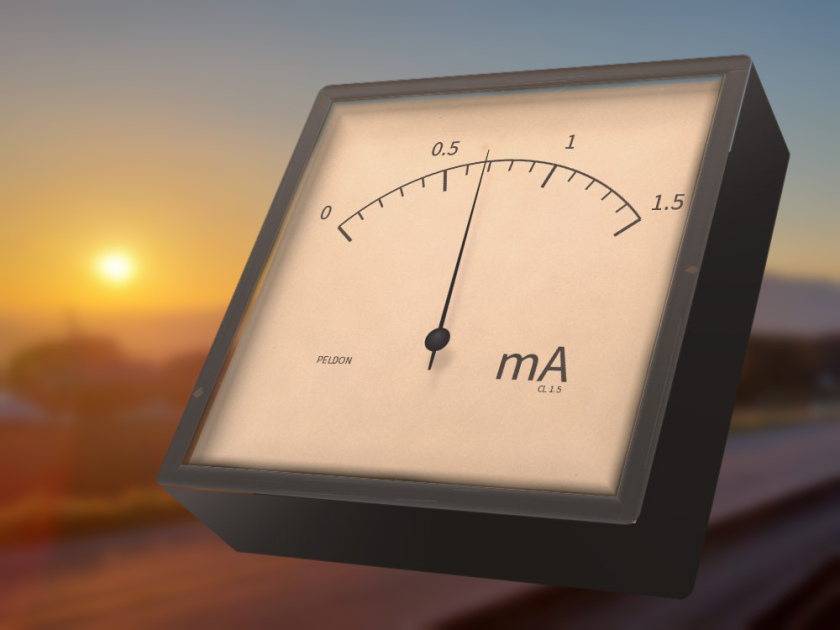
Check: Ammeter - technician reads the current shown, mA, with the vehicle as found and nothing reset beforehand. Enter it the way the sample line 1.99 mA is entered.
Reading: 0.7 mA
